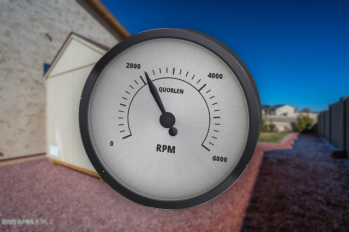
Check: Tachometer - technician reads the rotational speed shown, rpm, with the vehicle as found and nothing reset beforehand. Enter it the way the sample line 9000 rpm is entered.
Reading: 2200 rpm
